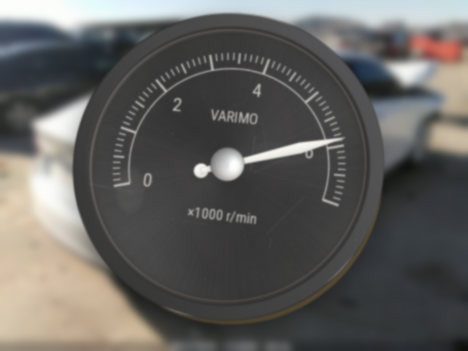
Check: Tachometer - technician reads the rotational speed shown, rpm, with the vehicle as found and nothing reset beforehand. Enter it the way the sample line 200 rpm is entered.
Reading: 5900 rpm
